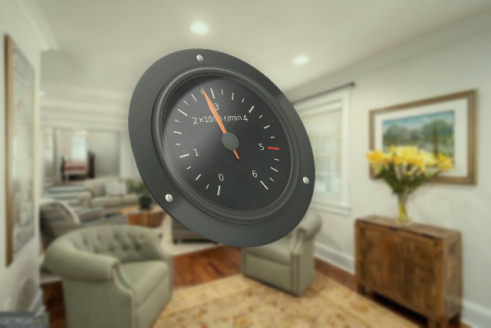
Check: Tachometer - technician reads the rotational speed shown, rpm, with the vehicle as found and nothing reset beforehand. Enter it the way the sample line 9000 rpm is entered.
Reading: 2750 rpm
